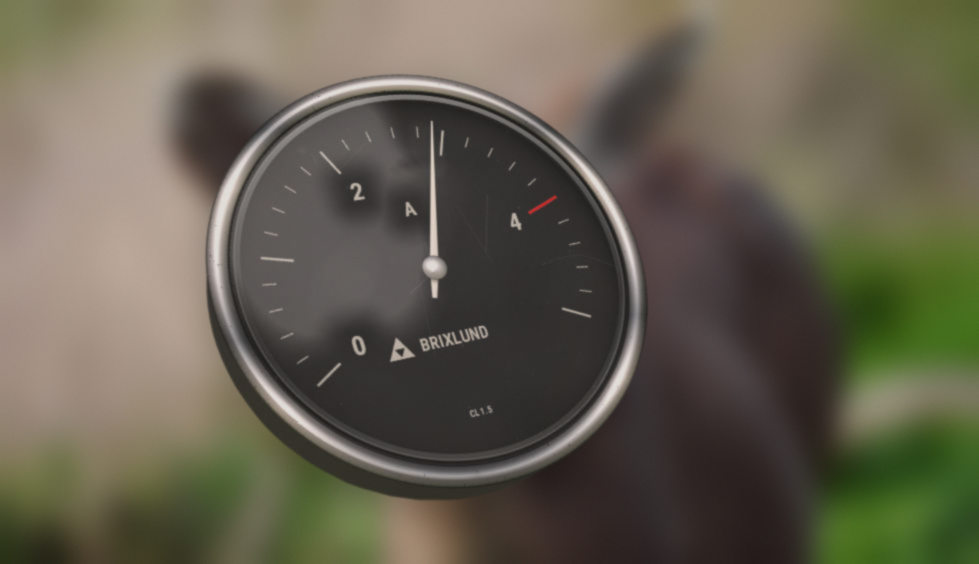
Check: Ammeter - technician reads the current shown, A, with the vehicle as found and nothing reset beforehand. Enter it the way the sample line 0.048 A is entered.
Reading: 2.9 A
